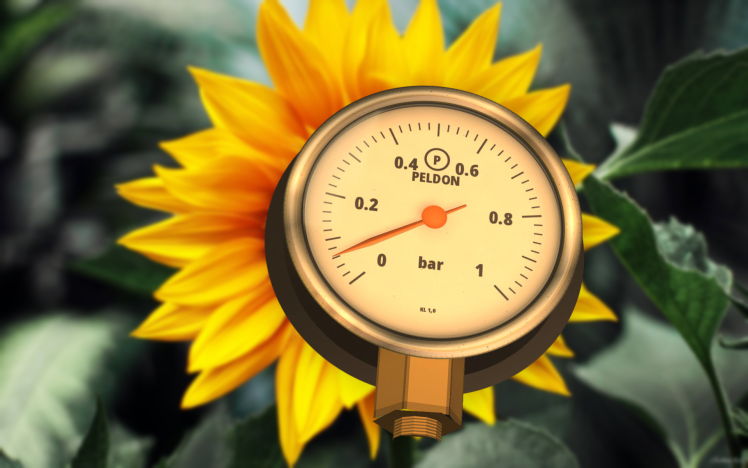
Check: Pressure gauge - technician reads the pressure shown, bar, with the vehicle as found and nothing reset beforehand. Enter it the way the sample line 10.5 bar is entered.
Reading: 0.06 bar
